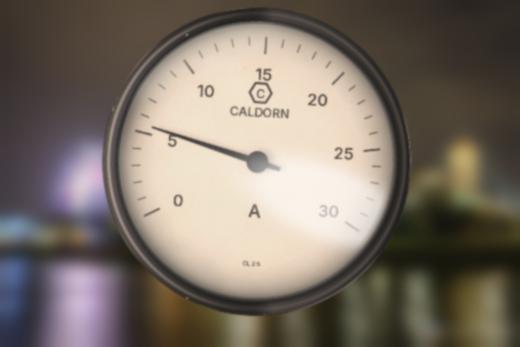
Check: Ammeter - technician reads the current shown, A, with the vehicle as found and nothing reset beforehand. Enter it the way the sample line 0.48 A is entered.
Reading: 5.5 A
